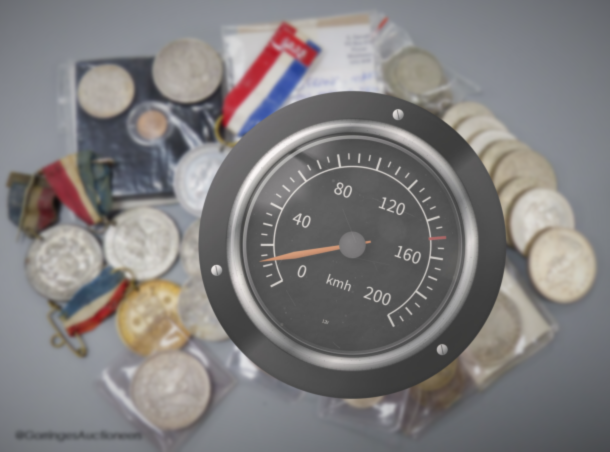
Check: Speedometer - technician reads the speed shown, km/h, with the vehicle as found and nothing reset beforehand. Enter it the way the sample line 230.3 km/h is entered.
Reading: 12.5 km/h
